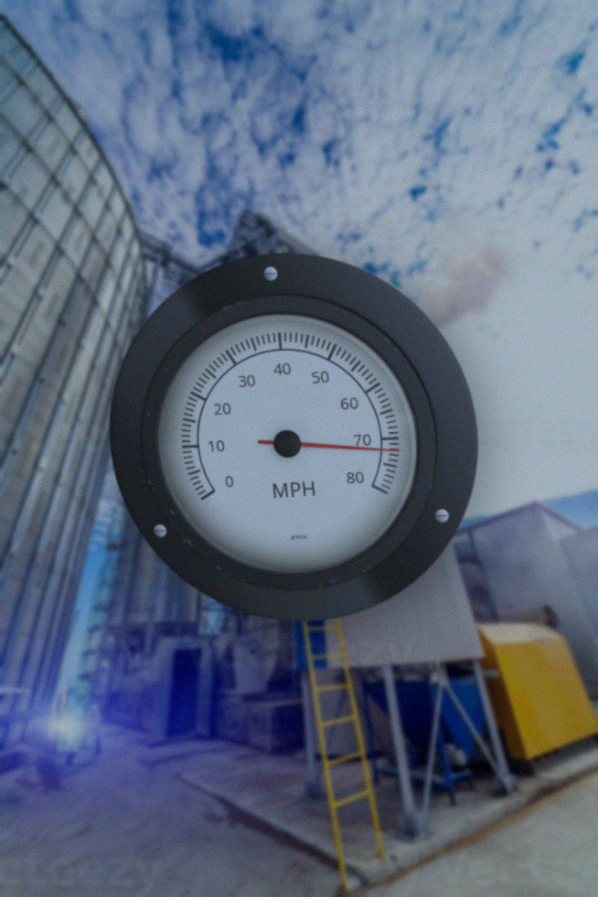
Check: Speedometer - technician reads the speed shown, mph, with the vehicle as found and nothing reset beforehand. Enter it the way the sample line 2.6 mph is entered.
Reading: 72 mph
